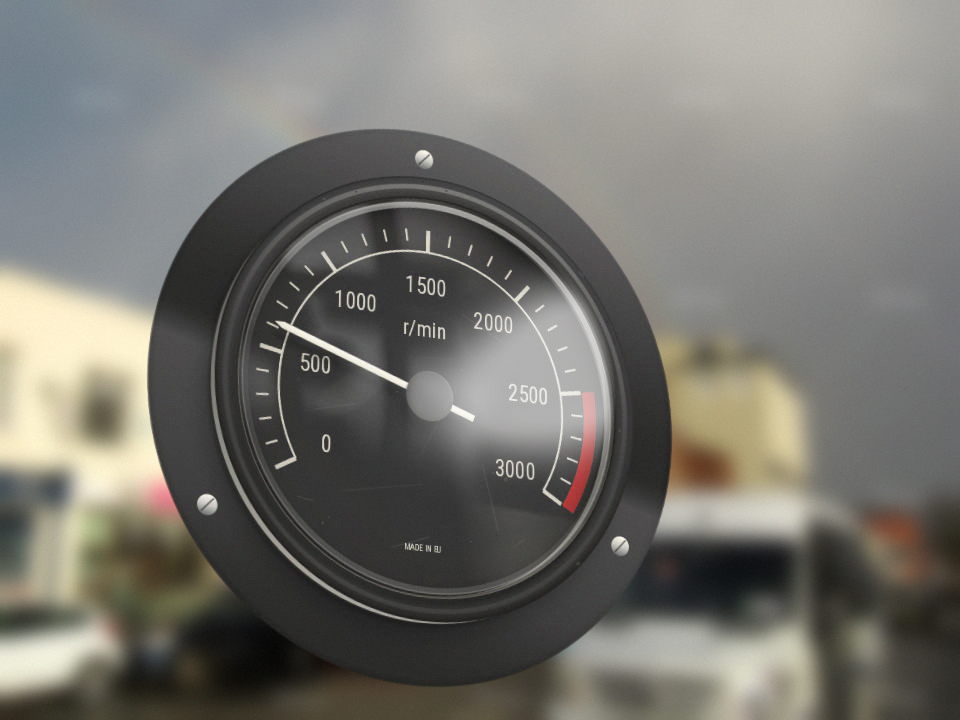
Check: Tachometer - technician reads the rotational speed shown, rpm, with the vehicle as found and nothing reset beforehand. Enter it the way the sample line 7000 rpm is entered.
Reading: 600 rpm
